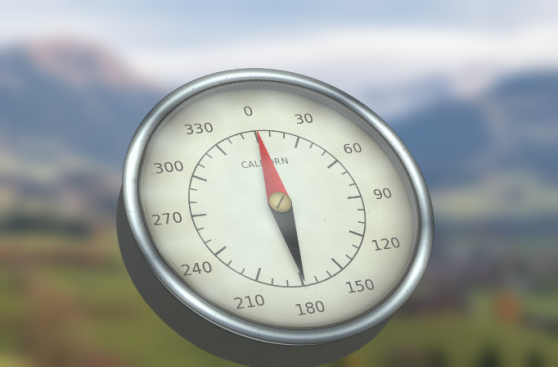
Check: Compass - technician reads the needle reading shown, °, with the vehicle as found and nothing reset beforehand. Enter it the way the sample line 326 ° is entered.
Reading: 0 °
